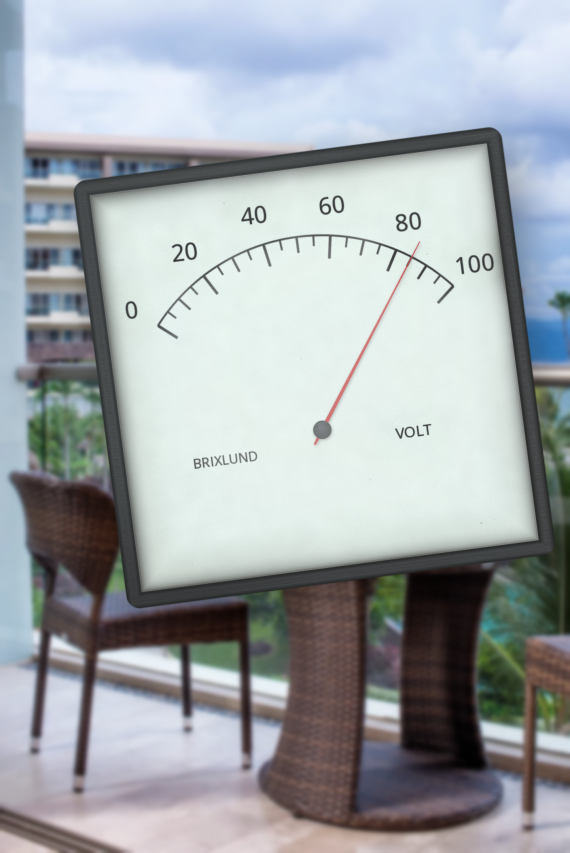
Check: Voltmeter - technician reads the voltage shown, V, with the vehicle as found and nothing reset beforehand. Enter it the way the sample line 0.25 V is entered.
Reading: 85 V
